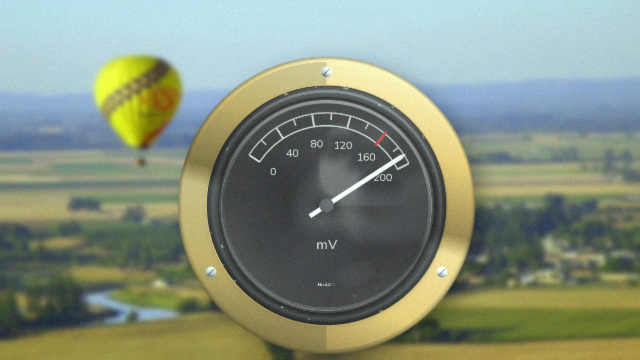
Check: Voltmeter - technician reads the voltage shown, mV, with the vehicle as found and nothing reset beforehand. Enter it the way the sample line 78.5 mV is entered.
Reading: 190 mV
